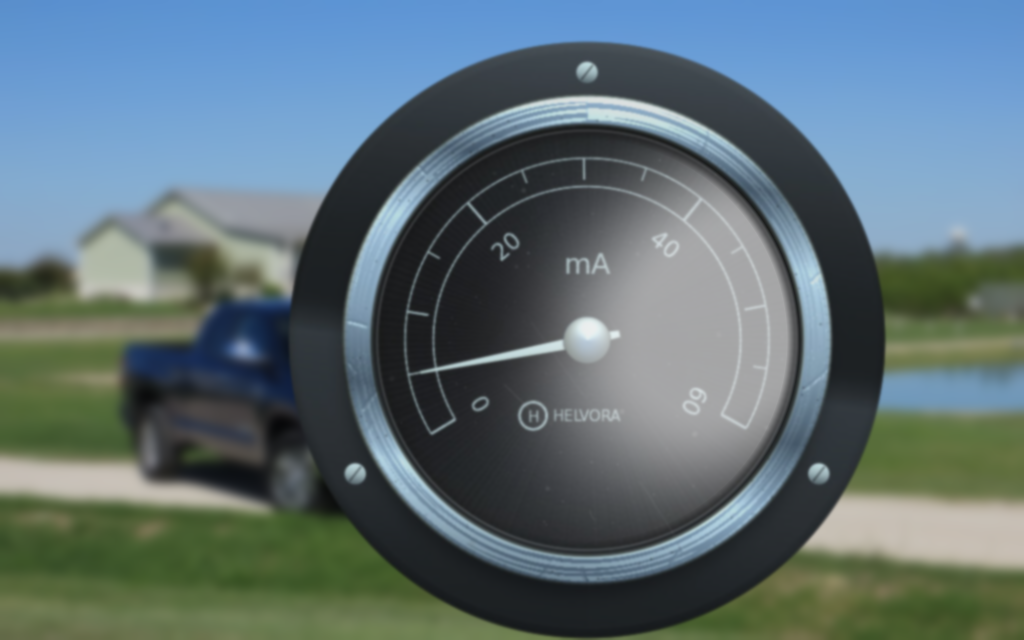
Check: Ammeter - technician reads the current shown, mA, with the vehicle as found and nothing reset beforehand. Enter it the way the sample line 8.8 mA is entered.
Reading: 5 mA
